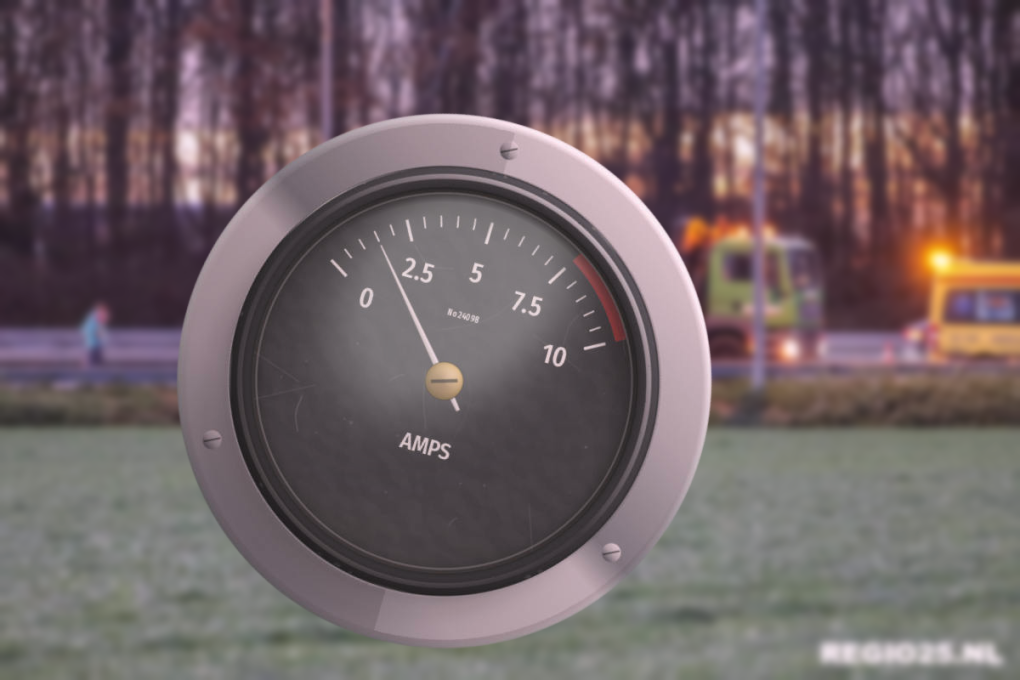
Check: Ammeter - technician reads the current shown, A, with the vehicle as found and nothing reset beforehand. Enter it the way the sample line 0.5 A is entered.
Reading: 1.5 A
